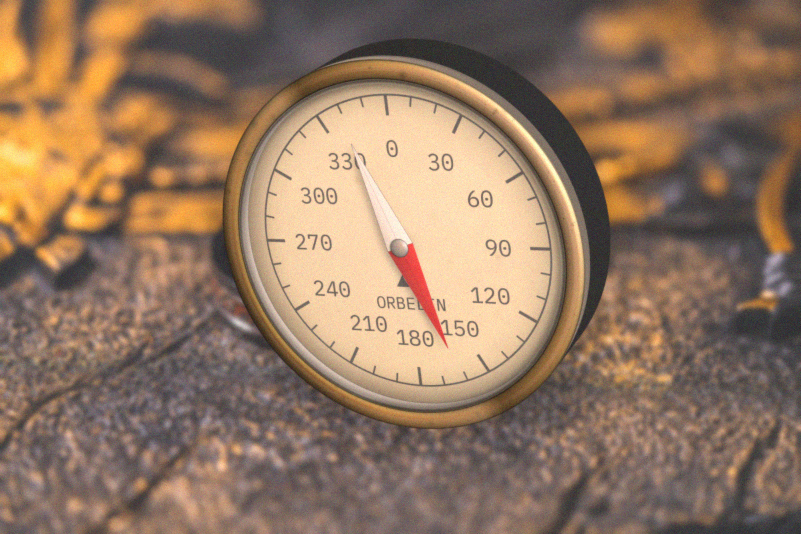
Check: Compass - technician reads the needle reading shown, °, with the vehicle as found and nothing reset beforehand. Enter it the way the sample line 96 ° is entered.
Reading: 160 °
